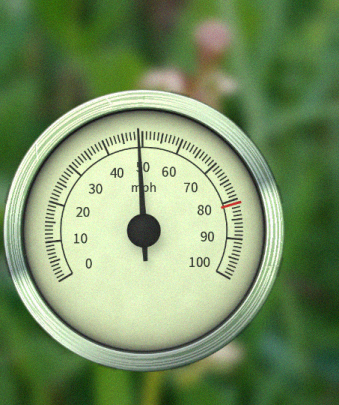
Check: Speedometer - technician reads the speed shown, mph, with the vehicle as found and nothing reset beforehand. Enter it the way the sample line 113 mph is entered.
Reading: 49 mph
